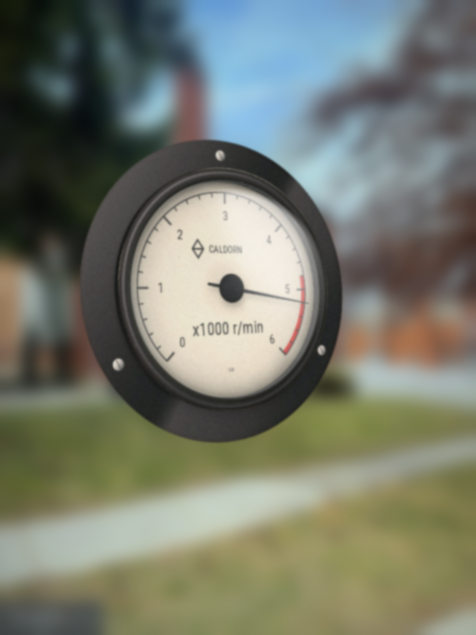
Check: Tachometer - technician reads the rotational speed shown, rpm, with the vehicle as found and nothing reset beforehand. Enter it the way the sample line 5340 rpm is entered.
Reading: 5200 rpm
